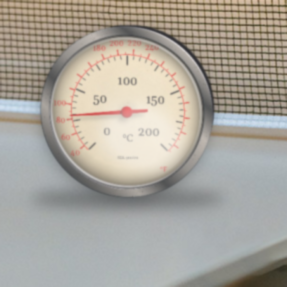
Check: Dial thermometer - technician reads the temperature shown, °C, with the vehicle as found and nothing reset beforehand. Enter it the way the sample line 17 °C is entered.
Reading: 30 °C
